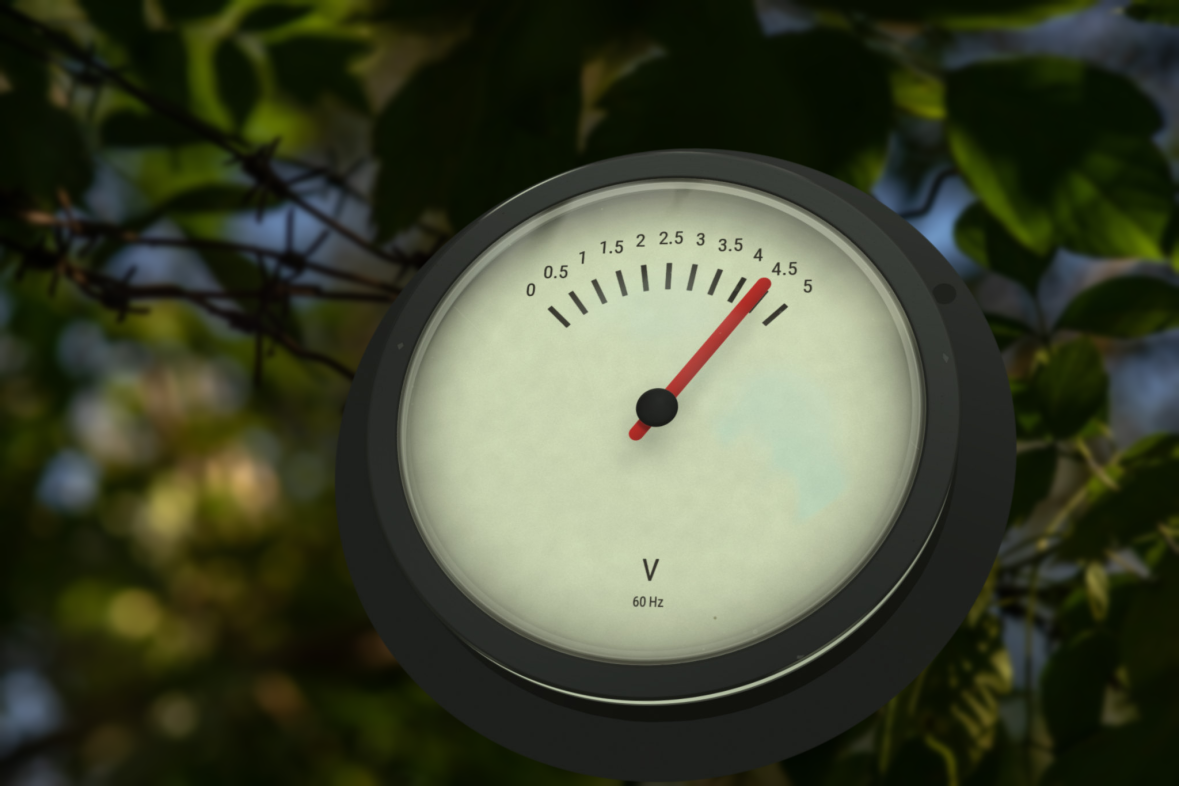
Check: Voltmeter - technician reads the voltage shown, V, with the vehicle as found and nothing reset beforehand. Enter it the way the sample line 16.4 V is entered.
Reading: 4.5 V
